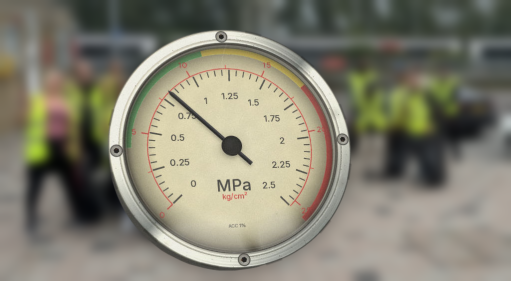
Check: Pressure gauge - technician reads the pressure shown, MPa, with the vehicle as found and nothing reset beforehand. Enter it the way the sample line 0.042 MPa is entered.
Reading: 0.8 MPa
